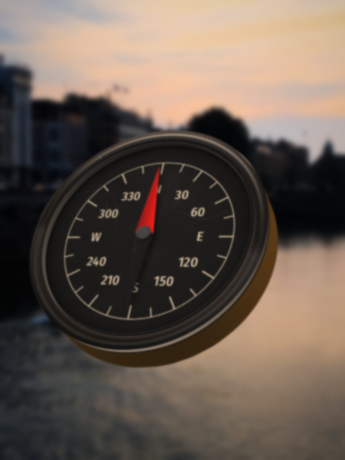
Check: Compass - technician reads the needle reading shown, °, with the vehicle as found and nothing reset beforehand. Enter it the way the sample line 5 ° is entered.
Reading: 0 °
